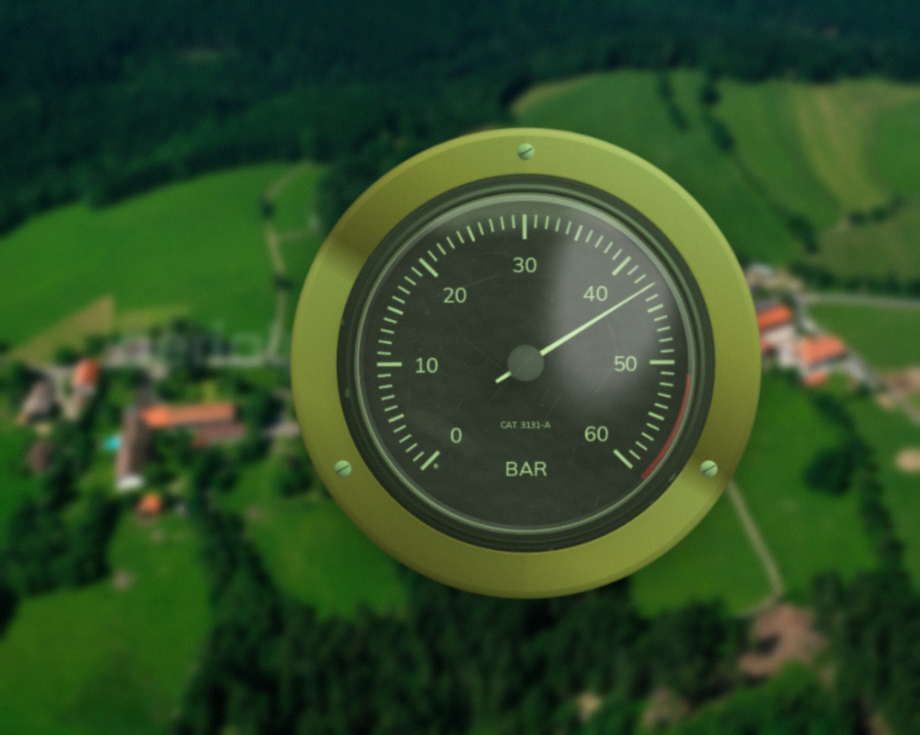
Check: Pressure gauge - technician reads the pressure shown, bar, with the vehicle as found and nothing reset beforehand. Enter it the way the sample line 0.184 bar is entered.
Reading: 43 bar
